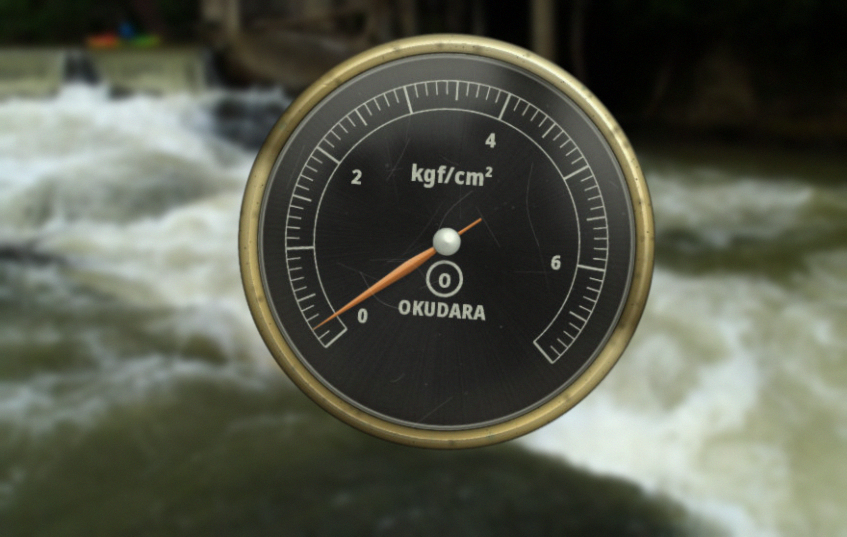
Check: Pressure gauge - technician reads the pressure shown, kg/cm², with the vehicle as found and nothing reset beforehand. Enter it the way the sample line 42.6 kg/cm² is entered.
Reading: 0.2 kg/cm²
